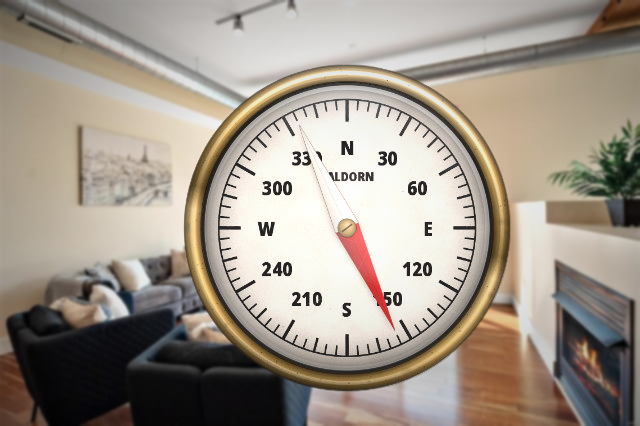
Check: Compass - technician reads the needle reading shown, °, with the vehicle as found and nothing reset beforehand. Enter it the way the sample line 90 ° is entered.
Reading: 155 °
